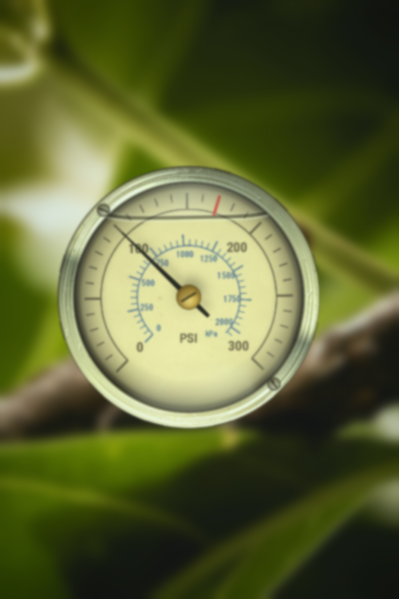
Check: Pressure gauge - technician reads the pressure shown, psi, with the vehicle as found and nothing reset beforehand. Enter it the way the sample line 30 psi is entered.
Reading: 100 psi
